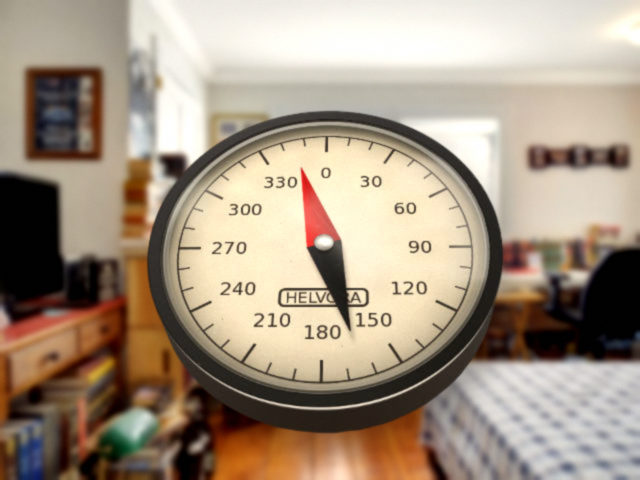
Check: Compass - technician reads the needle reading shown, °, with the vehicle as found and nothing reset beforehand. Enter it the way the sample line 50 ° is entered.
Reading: 345 °
